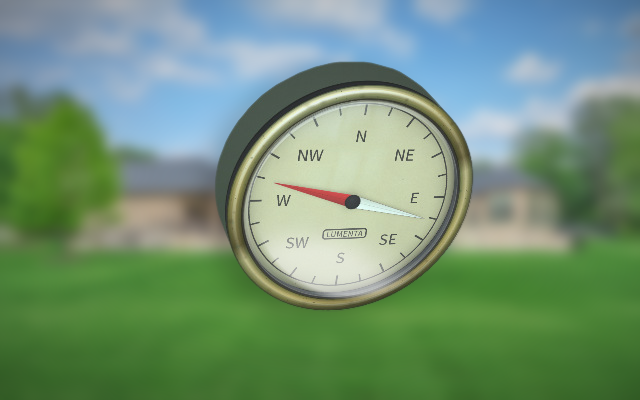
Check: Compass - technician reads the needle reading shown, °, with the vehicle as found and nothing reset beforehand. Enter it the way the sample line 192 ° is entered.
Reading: 285 °
